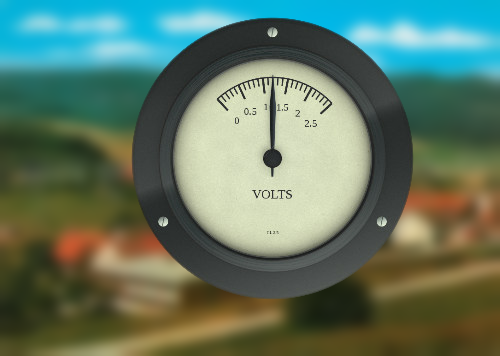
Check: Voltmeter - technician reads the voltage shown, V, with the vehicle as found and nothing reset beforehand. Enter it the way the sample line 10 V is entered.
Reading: 1.2 V
